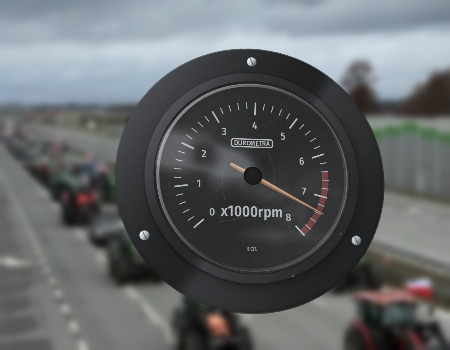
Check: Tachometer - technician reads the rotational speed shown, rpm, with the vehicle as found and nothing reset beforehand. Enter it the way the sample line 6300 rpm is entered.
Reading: 7400 rpm
